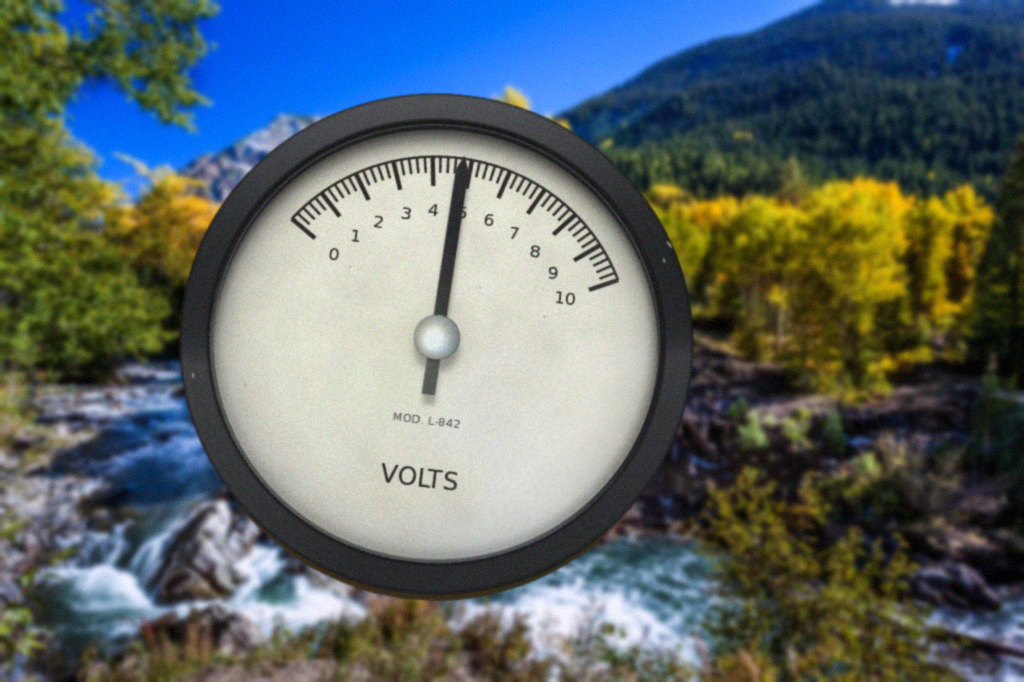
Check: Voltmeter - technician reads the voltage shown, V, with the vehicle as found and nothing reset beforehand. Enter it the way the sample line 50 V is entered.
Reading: 4.8 V
